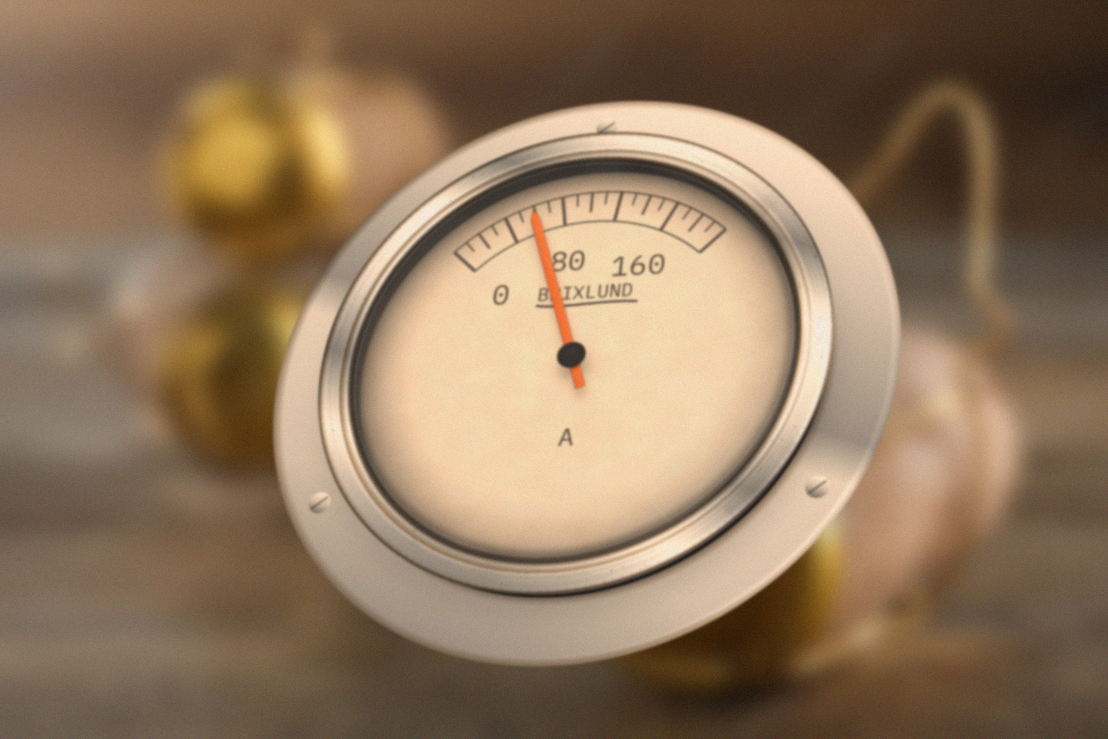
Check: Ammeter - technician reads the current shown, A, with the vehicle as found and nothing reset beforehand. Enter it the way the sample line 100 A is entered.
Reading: 60 A
